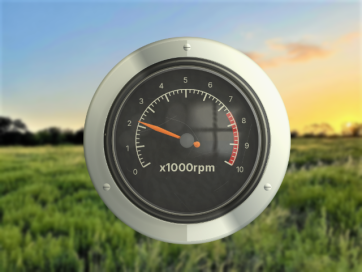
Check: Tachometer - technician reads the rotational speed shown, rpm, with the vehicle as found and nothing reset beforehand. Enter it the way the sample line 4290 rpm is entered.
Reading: 2200 rpm
